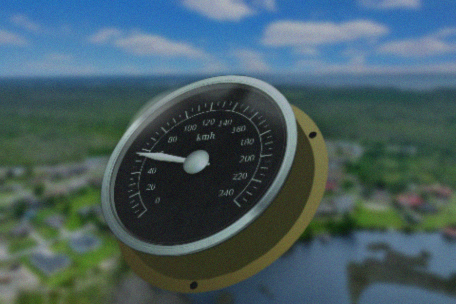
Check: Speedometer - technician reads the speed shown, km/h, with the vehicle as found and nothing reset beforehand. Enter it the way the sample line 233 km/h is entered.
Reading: 55 km/h
